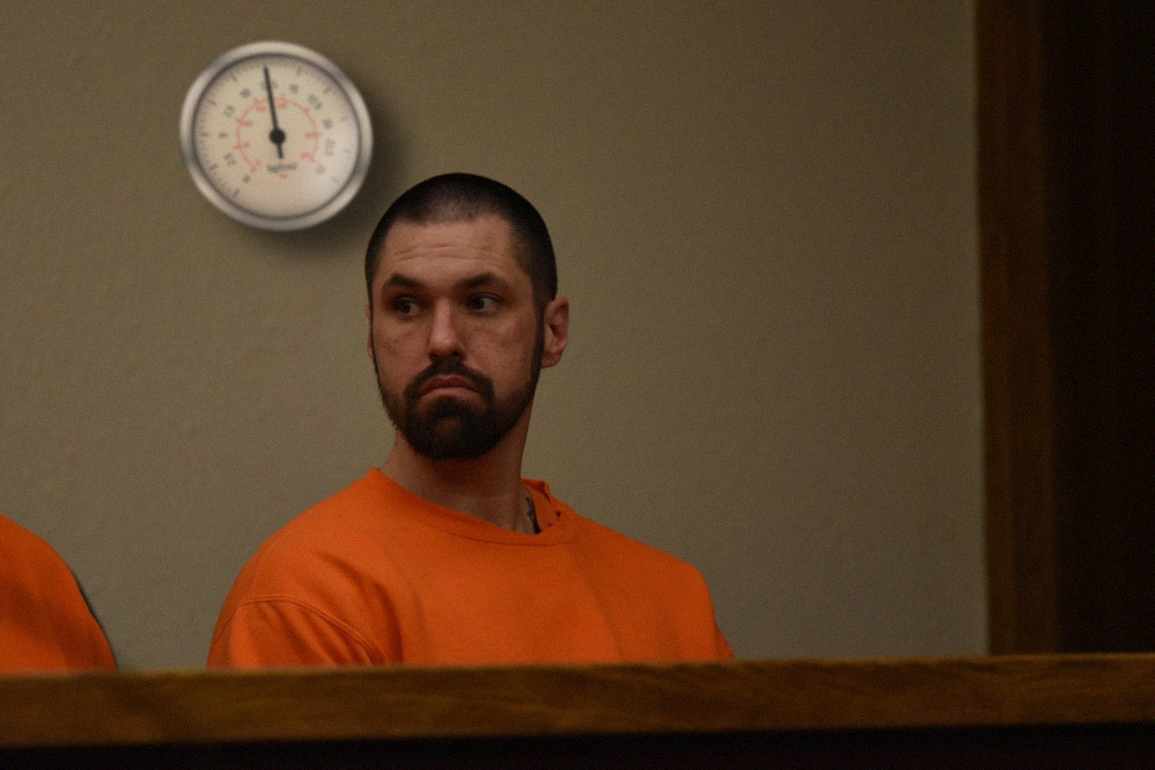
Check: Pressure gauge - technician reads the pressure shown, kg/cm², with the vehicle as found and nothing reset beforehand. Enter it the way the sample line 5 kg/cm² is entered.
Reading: 12.5 kg/cm²
